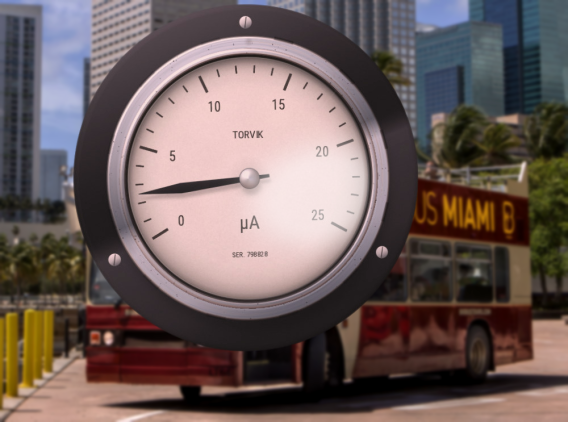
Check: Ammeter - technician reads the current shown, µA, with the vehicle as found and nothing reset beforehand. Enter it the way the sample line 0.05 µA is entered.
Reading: 2.5 µA
